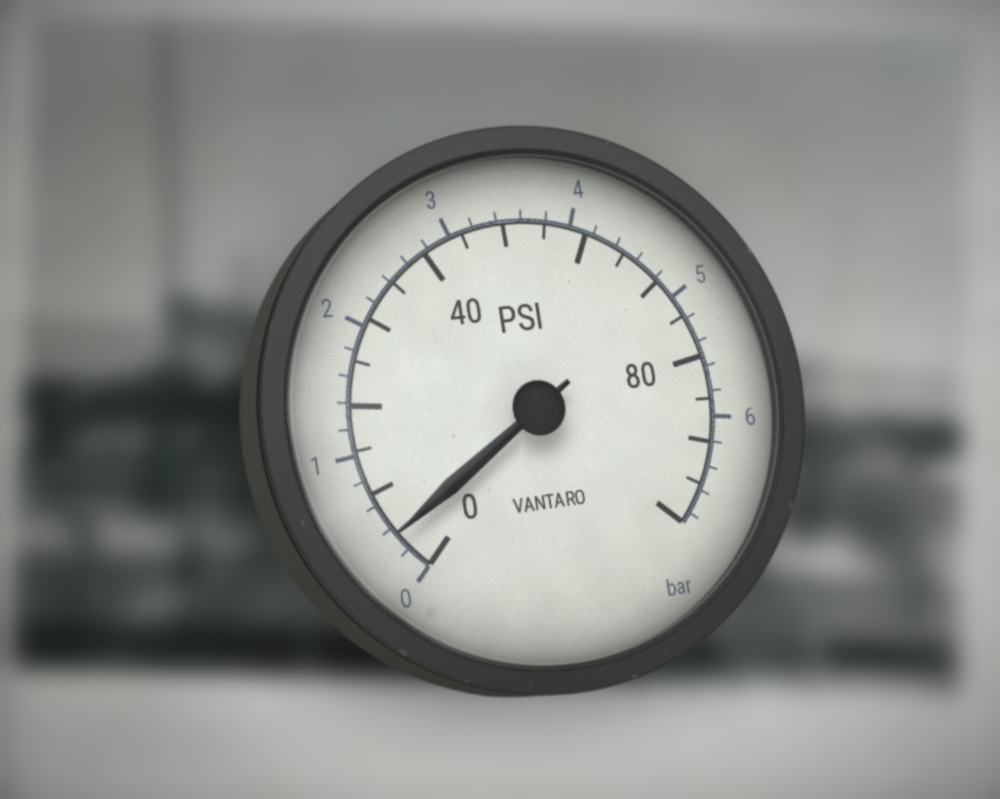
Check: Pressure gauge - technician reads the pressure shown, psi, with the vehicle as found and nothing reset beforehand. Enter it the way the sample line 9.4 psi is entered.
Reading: 5 psi
